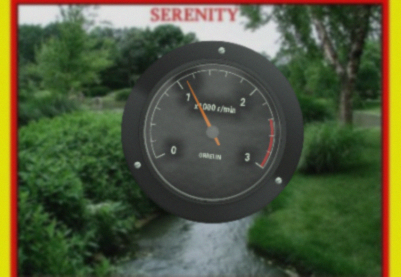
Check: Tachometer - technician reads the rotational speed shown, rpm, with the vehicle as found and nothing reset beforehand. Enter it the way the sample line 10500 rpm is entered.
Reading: 1100 rpm
